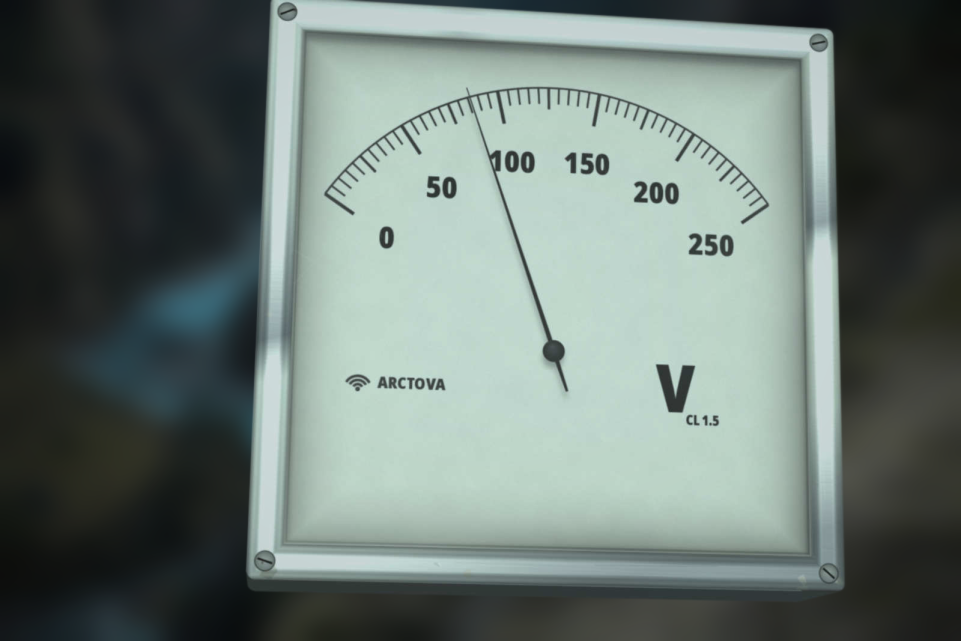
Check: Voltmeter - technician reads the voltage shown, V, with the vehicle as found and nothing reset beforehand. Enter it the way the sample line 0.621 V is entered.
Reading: 85 V
